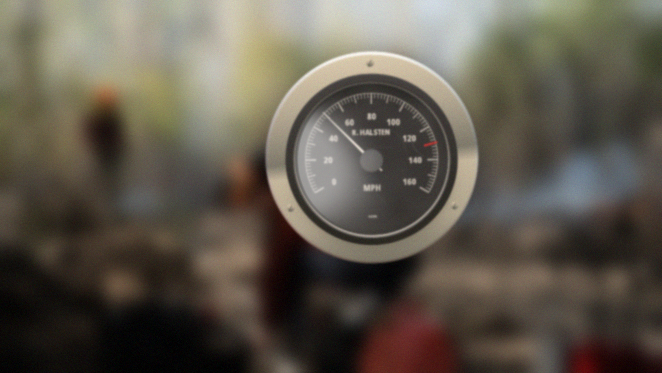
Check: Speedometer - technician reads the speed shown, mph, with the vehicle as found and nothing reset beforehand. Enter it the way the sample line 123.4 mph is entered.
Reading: 50 mph
